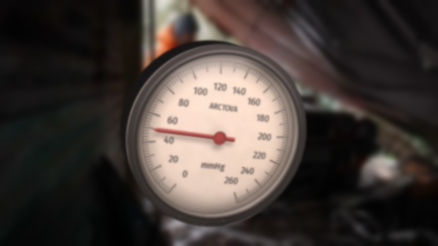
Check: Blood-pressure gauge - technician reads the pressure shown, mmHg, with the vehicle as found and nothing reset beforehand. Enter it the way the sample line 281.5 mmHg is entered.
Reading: 50 mmHg
